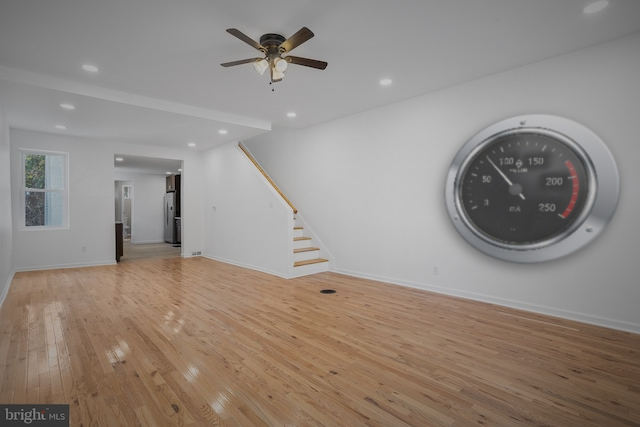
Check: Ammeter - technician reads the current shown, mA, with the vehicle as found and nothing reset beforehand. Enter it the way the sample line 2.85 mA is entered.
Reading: 80 mA
